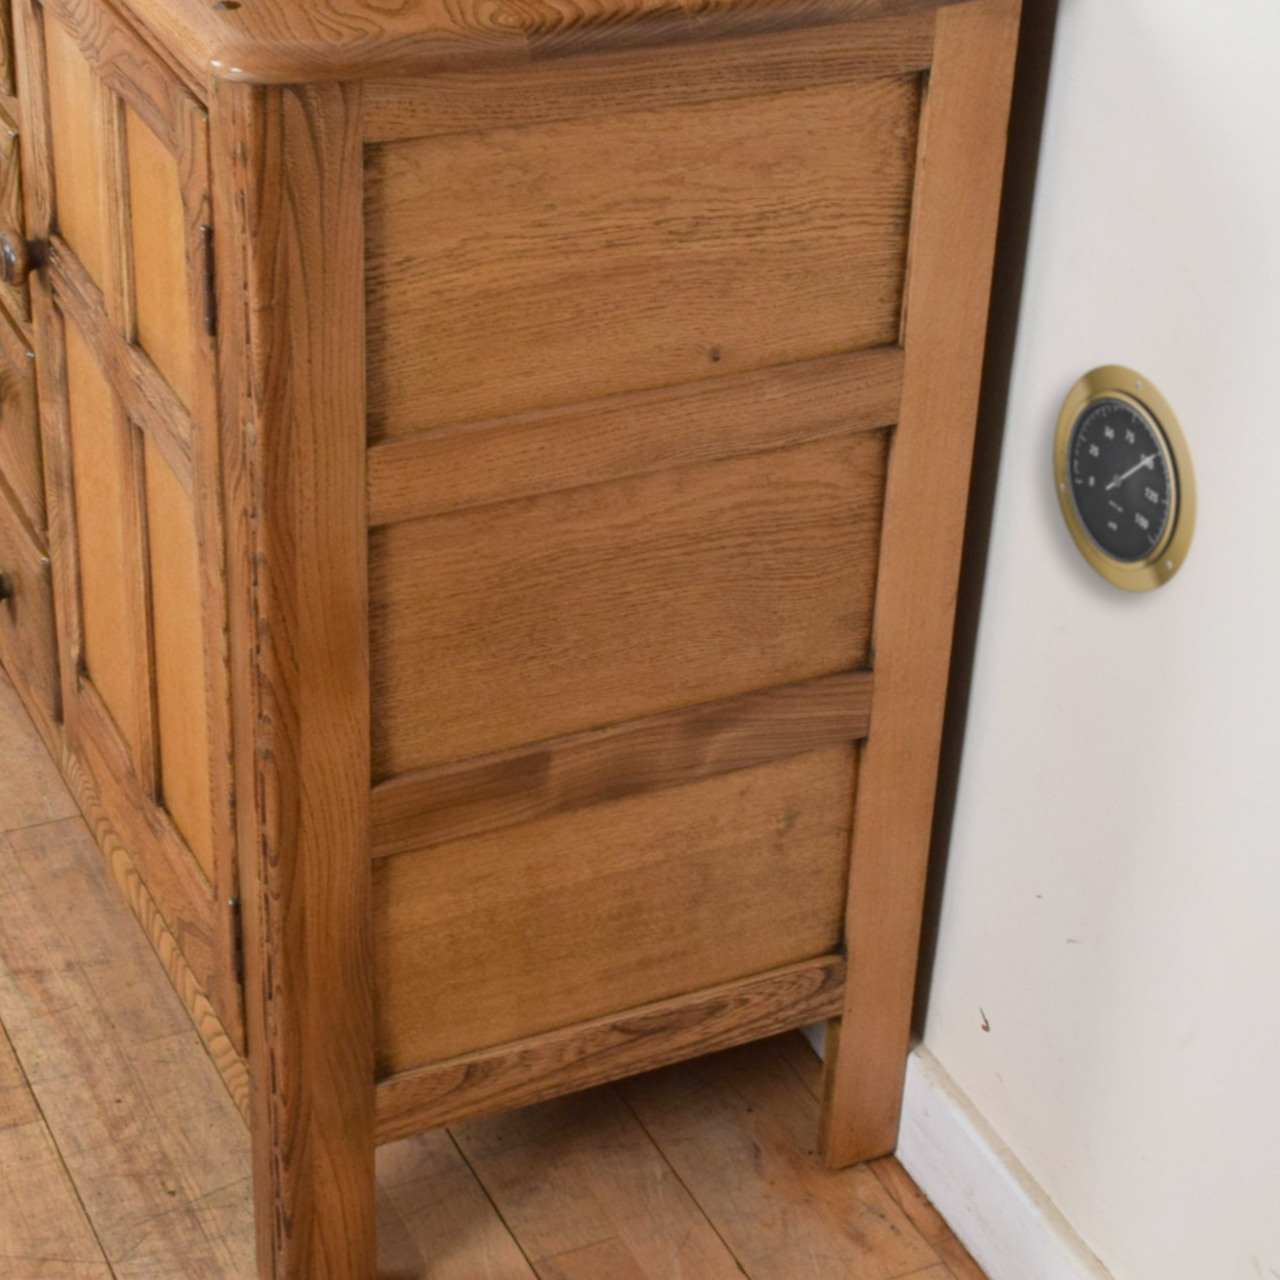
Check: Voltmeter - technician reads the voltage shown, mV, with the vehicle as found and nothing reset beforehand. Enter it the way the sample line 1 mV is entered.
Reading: 100 mV
